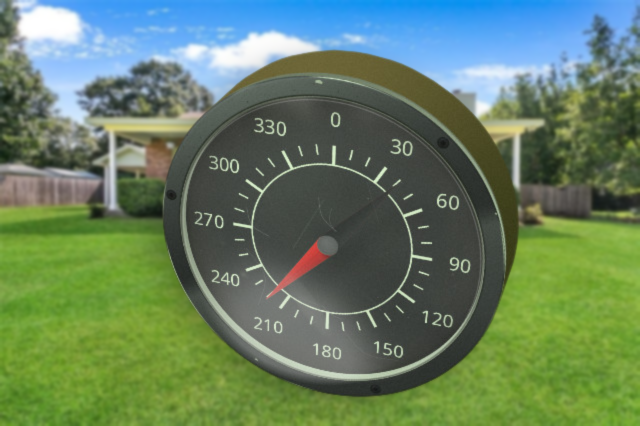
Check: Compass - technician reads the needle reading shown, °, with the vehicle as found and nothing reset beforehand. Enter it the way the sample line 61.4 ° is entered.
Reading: 220 °
